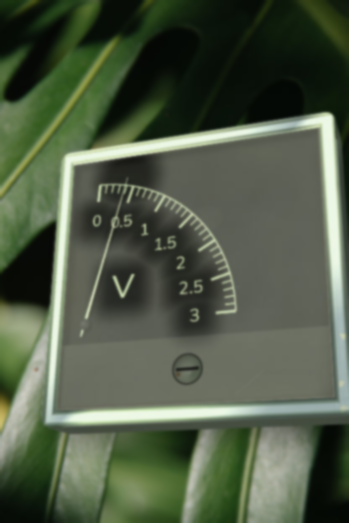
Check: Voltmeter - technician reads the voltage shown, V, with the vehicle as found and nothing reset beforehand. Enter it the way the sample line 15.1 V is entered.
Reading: 0.4 V
